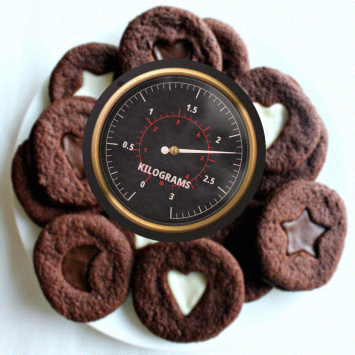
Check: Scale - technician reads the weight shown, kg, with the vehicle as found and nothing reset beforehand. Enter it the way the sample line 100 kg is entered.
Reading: 2.15 kg
